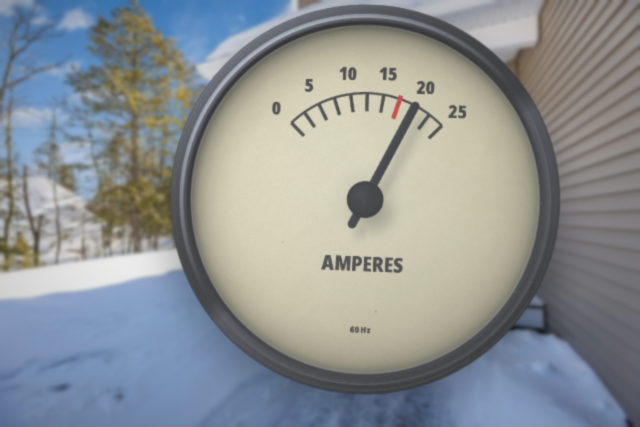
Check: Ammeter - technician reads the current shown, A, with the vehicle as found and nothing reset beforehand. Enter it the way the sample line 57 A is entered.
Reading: 20 A
